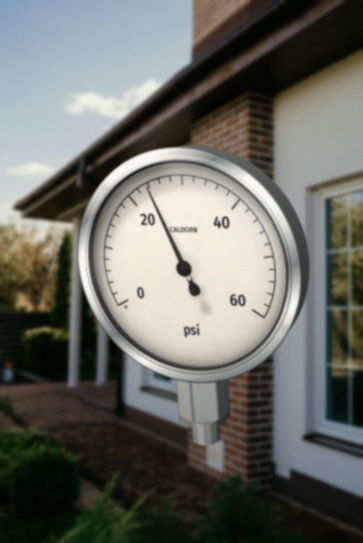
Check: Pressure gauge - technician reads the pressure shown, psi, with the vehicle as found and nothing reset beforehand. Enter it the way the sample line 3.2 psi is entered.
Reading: 24 psi
